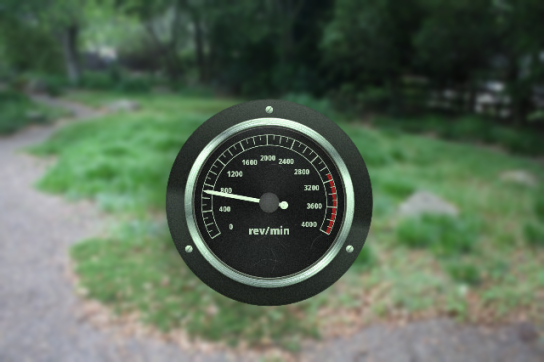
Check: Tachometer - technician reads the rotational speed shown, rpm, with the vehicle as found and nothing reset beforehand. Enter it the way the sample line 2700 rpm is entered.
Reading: 700 rpm
